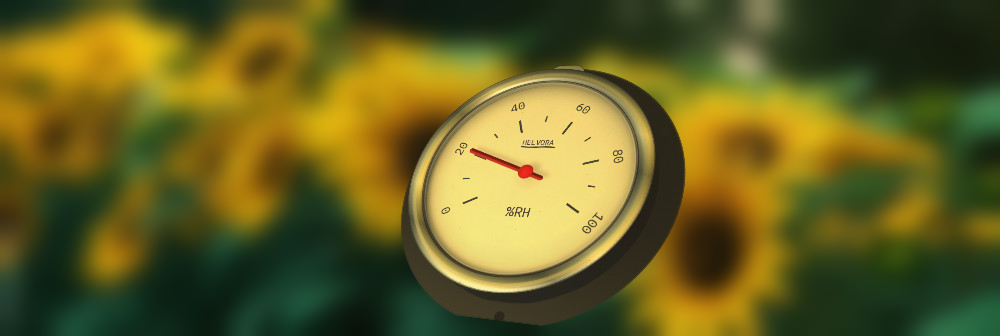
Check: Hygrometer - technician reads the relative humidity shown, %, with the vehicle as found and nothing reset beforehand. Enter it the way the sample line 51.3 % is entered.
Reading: 20 %
